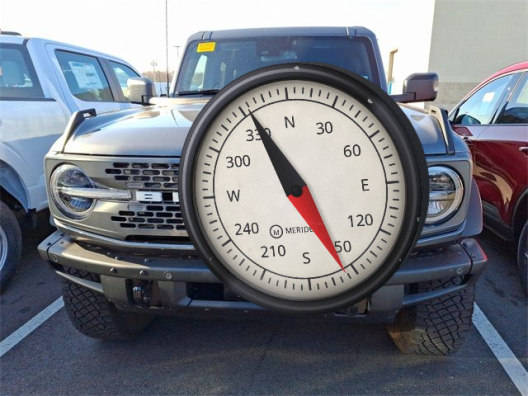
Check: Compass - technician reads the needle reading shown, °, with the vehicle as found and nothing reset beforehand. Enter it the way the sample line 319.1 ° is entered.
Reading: 155 °
